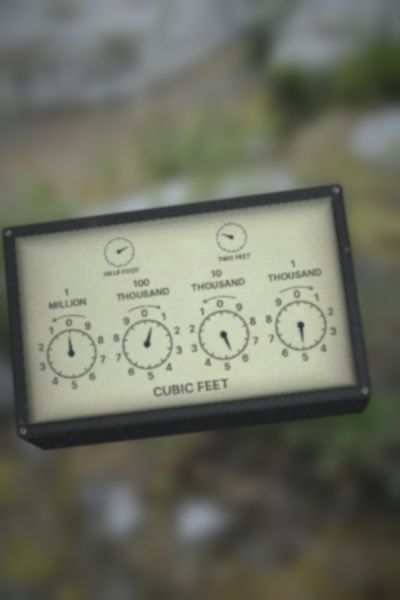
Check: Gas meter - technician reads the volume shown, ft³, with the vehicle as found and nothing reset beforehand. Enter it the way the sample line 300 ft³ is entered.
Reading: 5500 ft³
